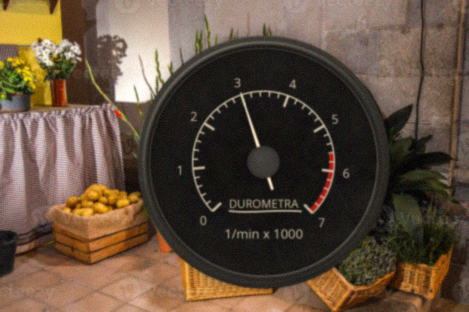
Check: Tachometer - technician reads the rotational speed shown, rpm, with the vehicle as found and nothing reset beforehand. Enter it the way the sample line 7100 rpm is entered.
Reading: 3000 rpm
